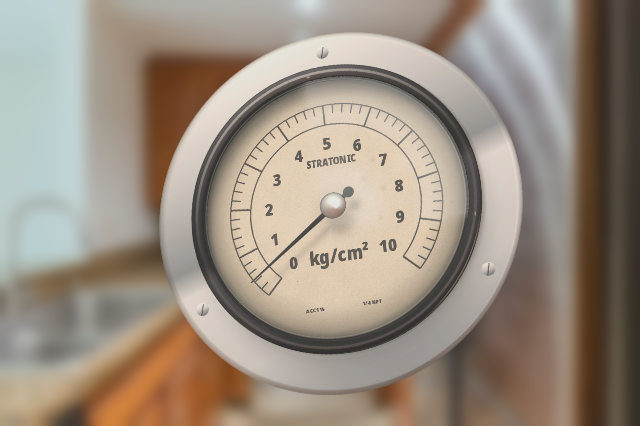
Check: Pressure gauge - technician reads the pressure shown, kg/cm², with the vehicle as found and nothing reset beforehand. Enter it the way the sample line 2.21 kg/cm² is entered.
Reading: 0.4 kg/cm²
